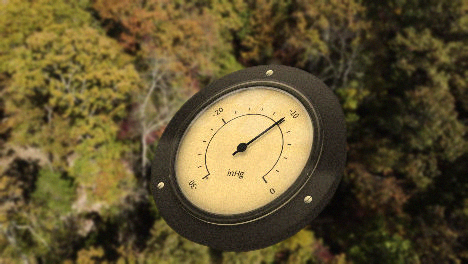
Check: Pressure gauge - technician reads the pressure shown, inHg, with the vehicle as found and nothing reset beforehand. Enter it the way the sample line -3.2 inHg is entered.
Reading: -10 inHg
